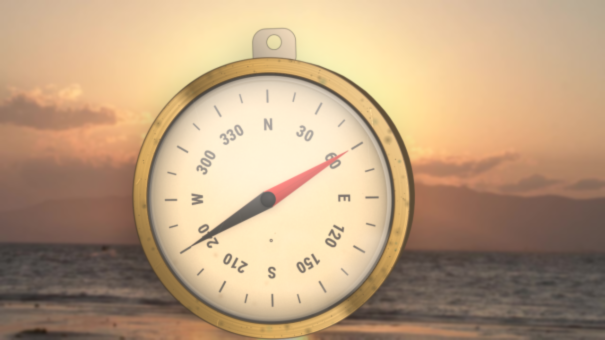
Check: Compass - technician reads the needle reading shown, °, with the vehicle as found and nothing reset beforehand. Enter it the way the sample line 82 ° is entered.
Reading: 60 °
